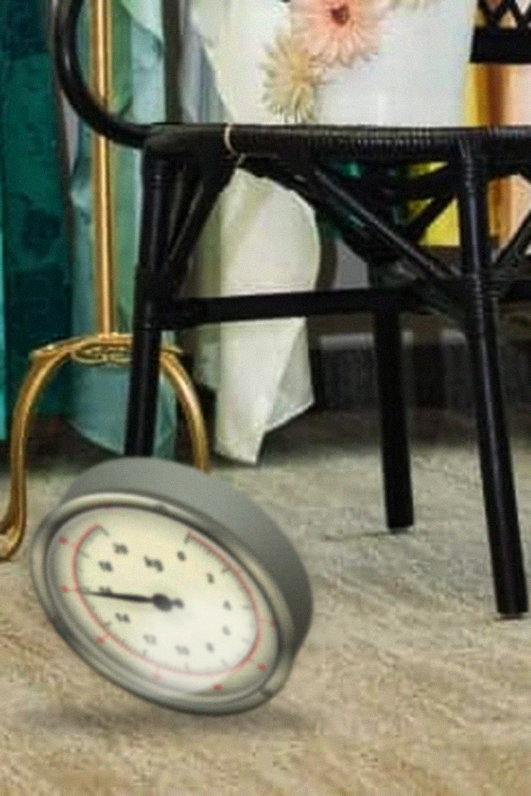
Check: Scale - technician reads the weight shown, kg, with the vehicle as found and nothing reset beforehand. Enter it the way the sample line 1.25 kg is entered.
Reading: 16 kg
